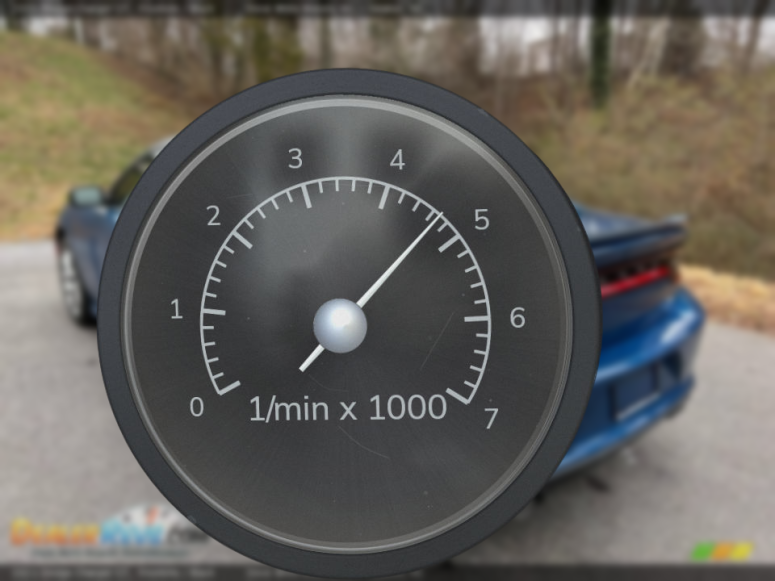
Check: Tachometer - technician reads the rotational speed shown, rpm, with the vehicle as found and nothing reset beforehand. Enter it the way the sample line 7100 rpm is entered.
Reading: 4700 rpm
